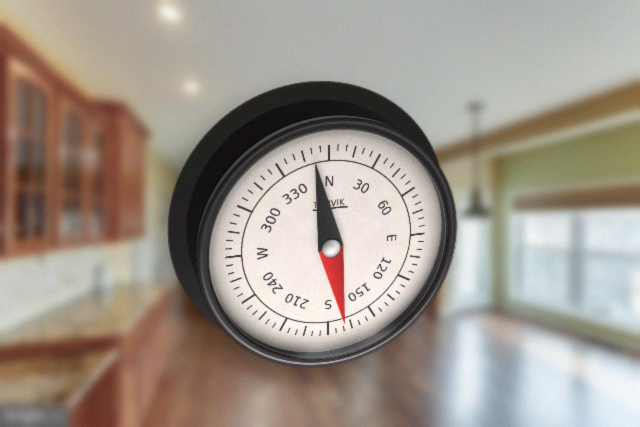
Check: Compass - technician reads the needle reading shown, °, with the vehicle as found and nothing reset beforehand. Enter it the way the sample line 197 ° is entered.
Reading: 170 °
